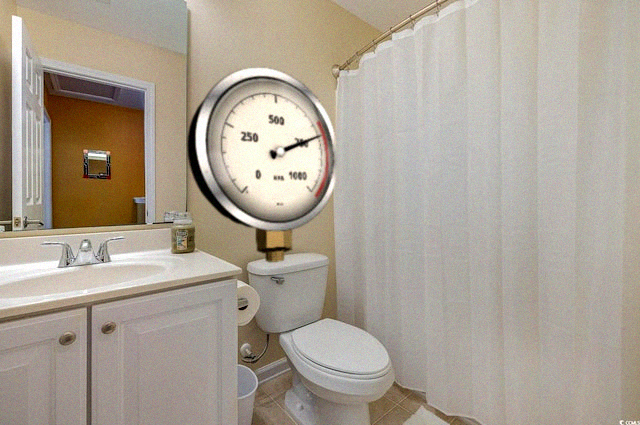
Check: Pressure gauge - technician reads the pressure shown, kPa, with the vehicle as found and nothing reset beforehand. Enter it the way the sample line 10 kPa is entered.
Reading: 750 kPa
